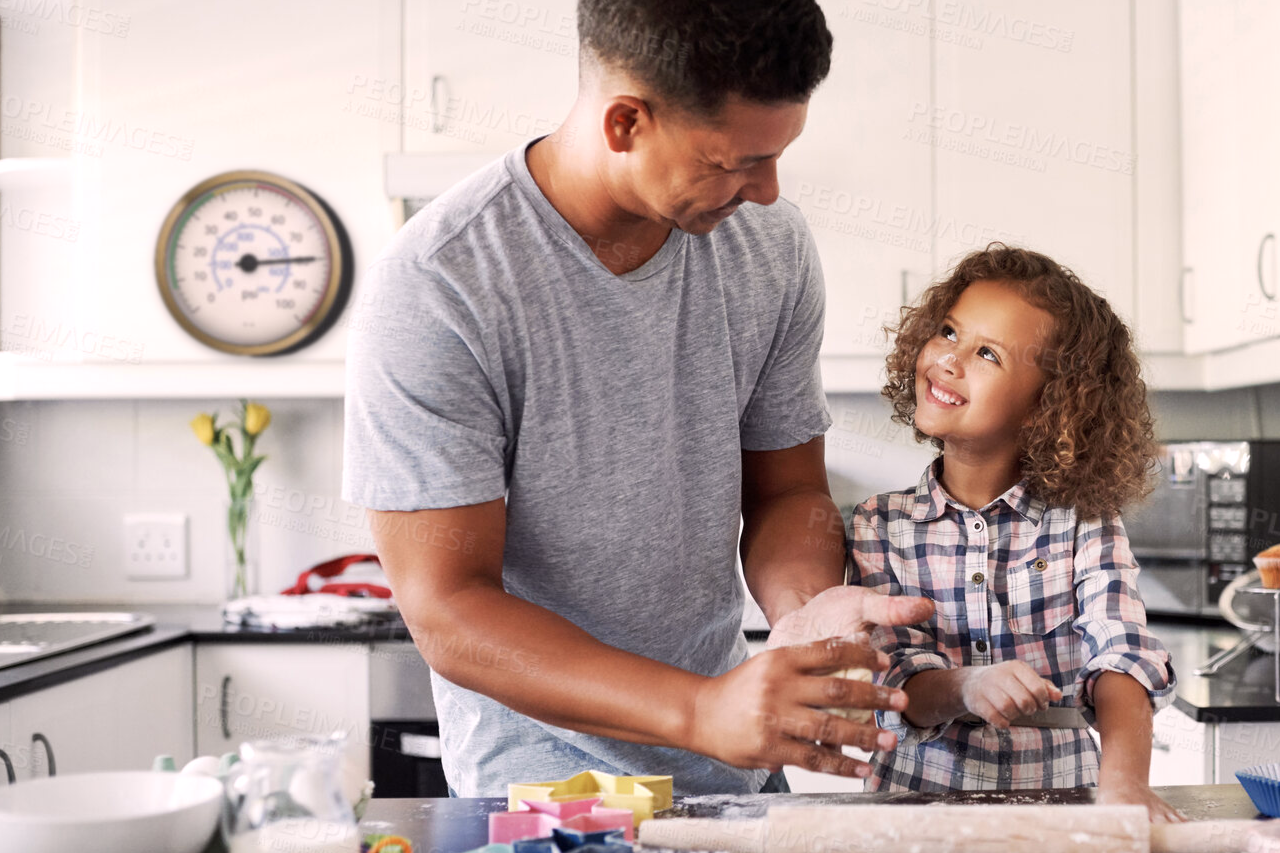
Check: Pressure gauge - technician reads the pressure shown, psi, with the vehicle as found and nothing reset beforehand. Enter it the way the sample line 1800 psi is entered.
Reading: 80 psi
